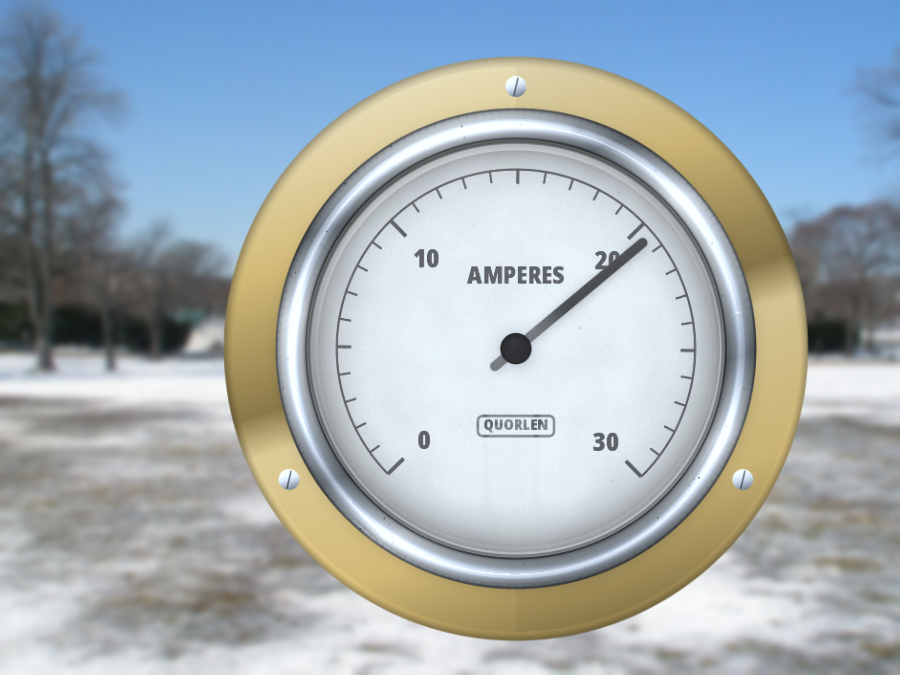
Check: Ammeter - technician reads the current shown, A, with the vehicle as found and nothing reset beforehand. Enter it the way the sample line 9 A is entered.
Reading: 20.5 A
